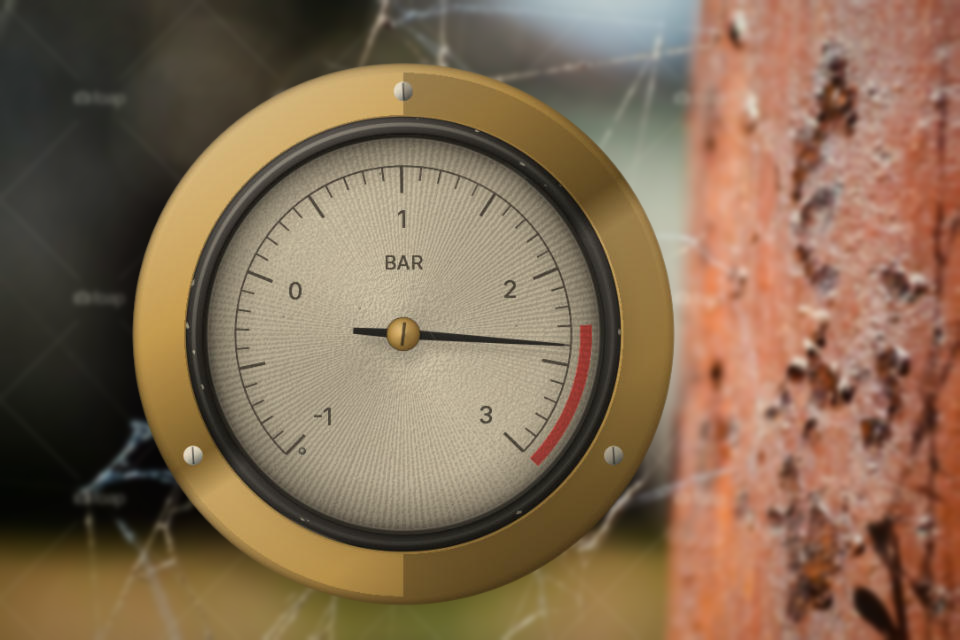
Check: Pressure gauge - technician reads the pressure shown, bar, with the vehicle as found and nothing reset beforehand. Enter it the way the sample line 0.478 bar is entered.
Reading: 2.4 bar
